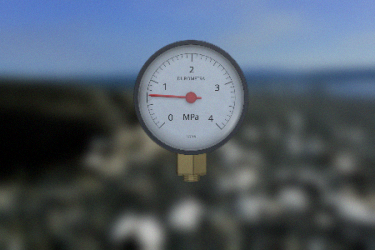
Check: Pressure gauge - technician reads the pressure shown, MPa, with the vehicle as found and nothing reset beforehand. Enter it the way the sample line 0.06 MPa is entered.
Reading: 0.7 MPa
